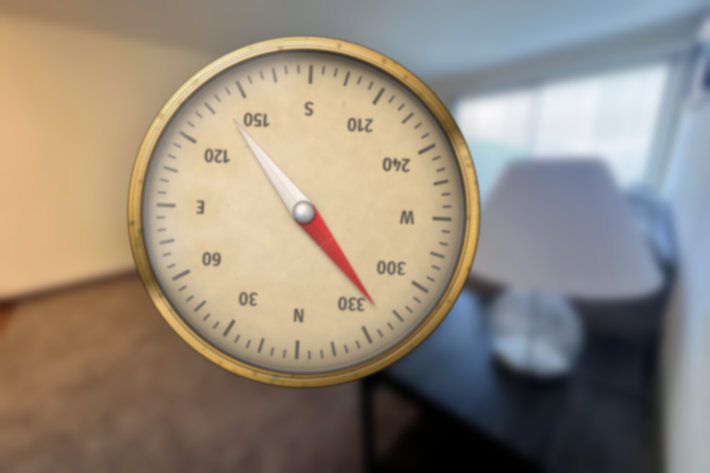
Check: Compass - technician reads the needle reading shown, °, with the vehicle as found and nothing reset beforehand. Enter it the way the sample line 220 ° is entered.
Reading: 320 °
